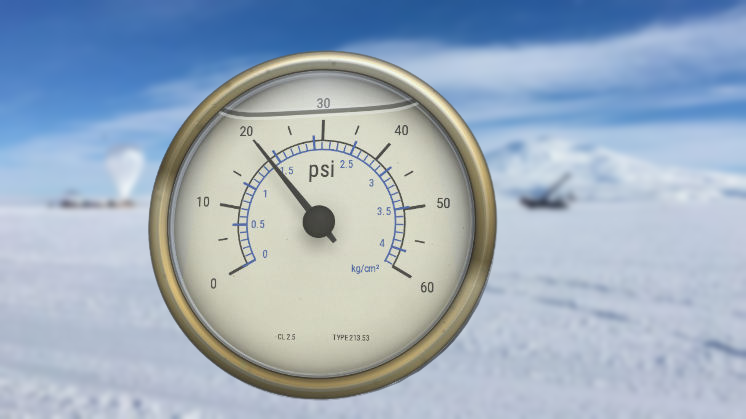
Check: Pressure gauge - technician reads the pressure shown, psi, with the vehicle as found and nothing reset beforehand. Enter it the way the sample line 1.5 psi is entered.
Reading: 20 psi
